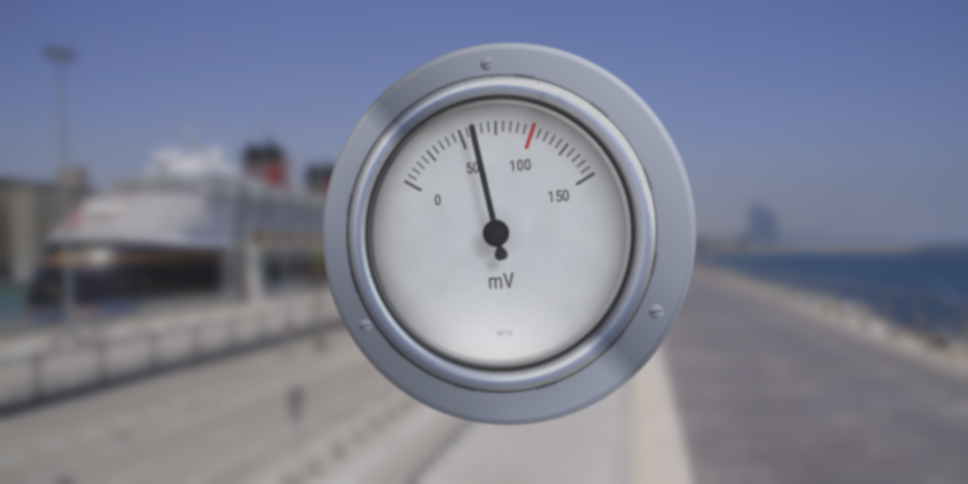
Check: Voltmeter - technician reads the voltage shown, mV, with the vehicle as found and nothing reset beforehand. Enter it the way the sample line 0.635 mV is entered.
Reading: 60 mV
